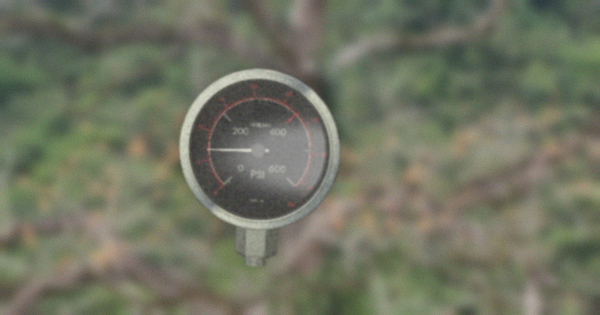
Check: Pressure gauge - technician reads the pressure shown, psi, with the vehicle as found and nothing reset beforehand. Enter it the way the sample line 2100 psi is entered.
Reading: 100 psi
